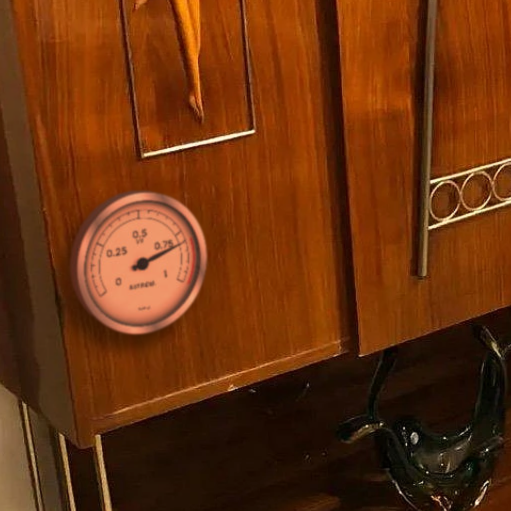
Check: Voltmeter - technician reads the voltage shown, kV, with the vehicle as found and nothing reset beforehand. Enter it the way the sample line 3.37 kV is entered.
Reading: 0.8 kV
